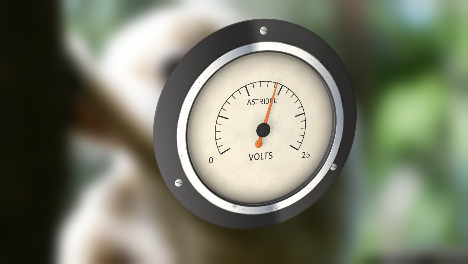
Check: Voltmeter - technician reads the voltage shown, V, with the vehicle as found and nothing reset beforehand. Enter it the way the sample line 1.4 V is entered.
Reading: 14 V
